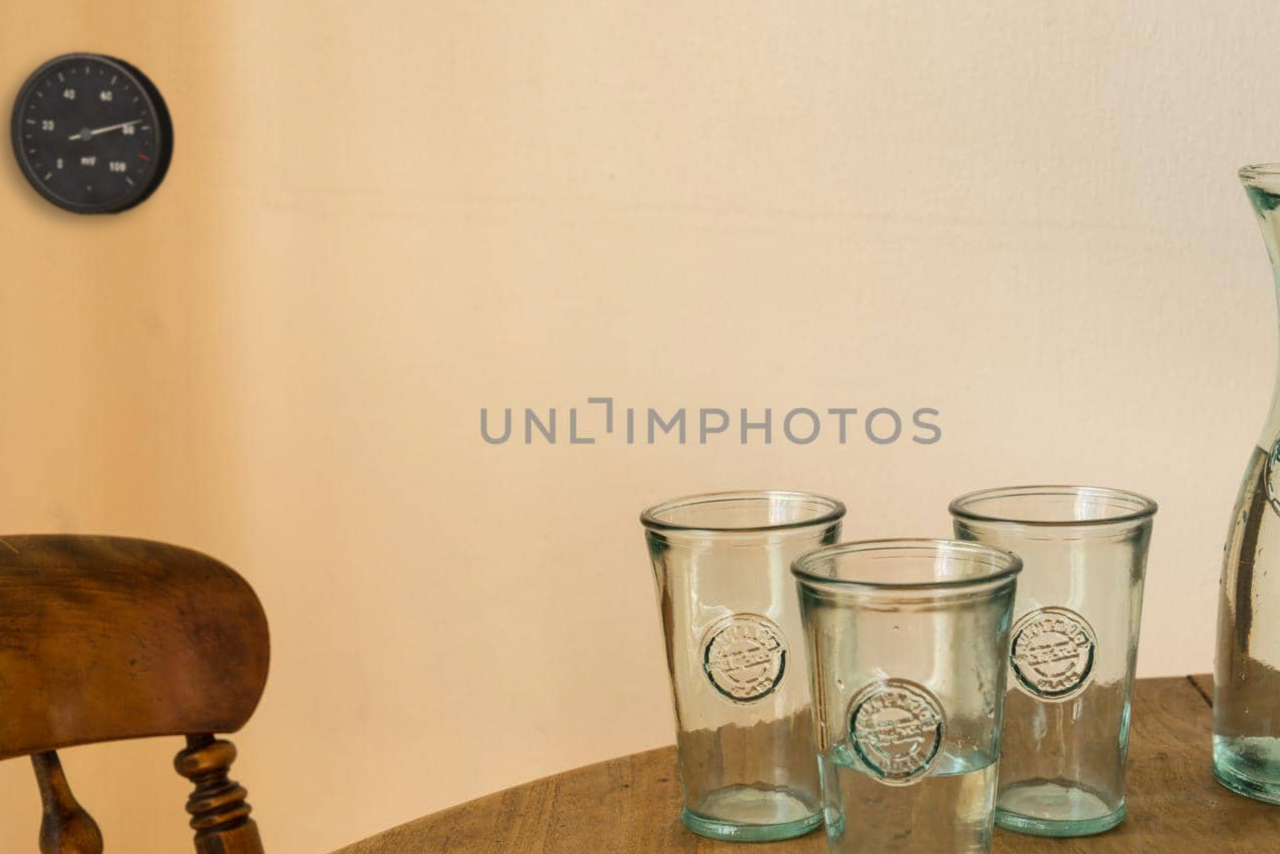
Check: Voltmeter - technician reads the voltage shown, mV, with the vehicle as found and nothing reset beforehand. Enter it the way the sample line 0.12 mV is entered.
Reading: 77.5 mV
